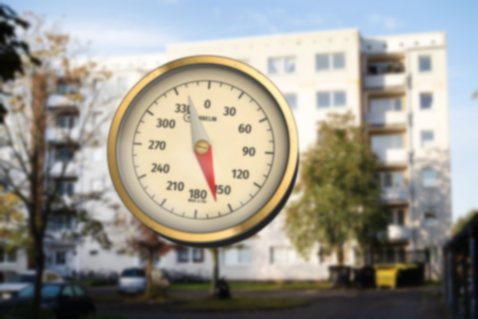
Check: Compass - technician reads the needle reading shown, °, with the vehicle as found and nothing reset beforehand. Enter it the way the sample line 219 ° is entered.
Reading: 160 °
